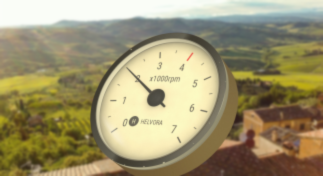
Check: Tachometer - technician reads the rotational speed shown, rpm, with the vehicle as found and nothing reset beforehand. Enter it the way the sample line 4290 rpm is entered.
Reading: 2000 rpm
